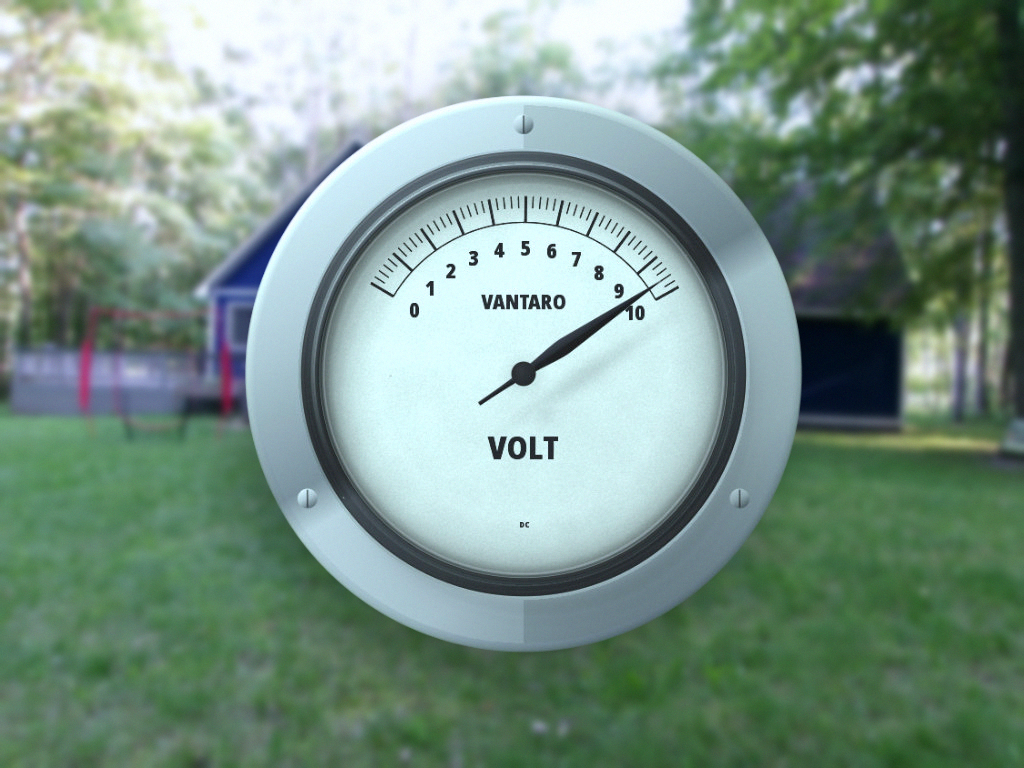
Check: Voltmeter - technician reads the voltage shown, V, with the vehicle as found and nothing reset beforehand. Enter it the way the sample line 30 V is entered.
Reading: 9.6 V
